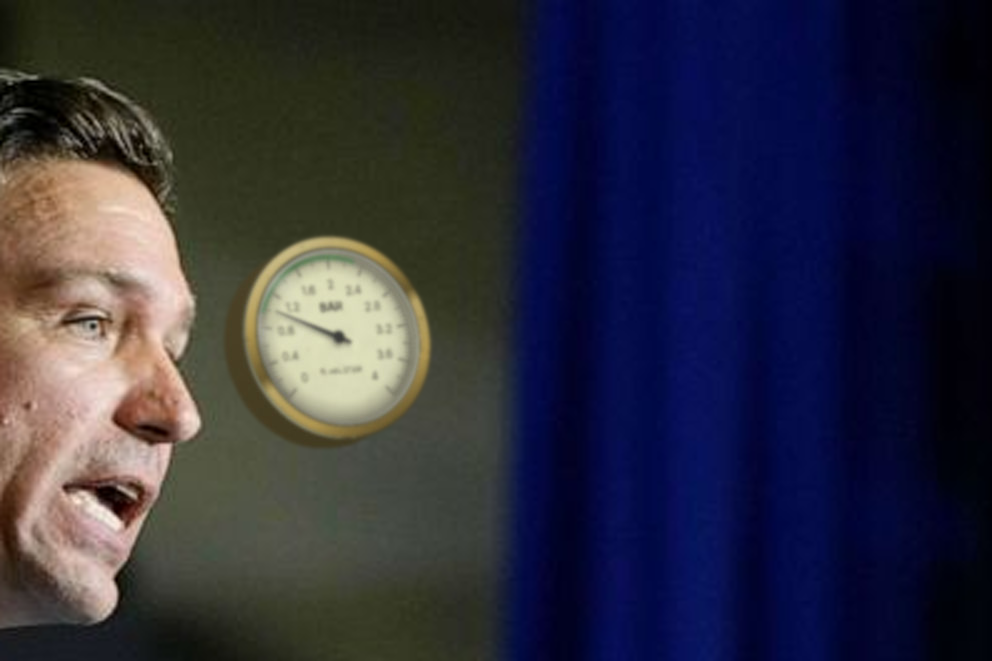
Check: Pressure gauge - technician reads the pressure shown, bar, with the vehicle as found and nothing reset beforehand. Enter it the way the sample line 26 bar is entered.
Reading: 1 bar
